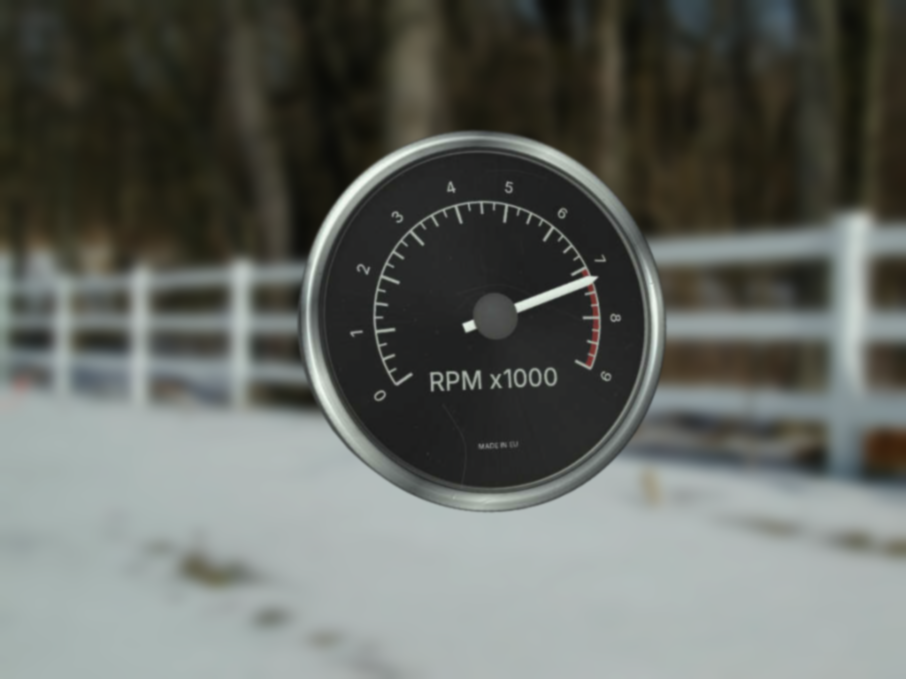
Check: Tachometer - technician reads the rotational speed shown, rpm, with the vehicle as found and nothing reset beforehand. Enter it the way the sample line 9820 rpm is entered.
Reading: 7250 rpm
